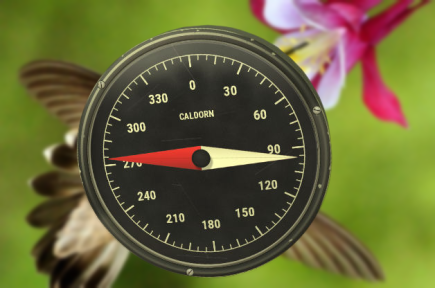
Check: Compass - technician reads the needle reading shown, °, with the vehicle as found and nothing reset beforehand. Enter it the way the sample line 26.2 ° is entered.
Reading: 275 °
